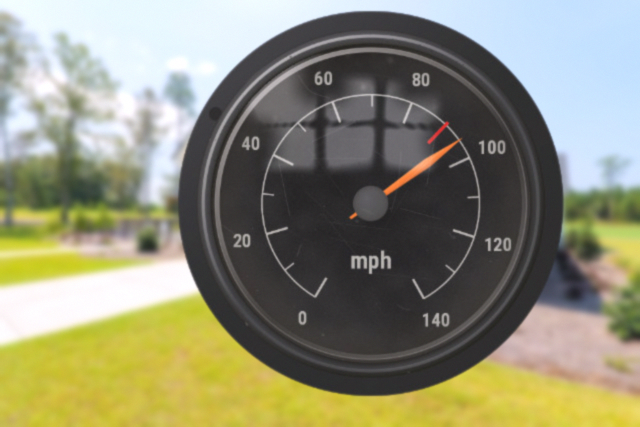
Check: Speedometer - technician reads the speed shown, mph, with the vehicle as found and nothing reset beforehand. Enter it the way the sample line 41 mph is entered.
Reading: 95 mph
